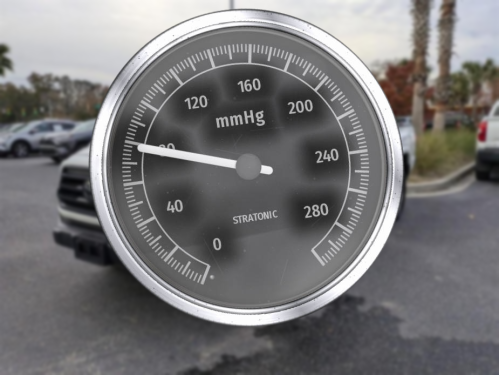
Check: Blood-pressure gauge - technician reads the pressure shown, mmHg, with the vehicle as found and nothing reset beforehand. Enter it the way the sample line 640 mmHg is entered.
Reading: 78 mmHg
